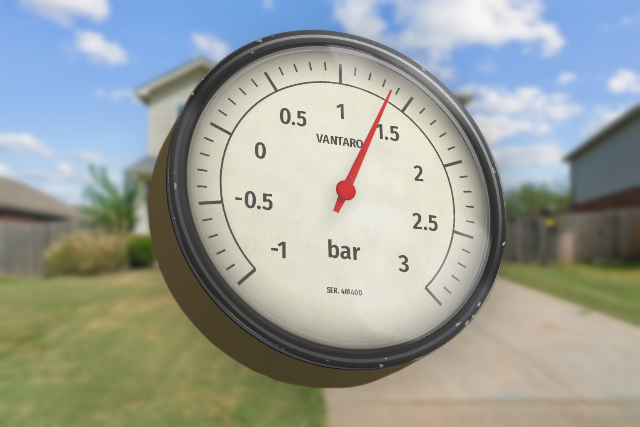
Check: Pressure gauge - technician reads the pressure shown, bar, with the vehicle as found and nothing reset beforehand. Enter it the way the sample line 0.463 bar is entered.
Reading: 1.35 bar
